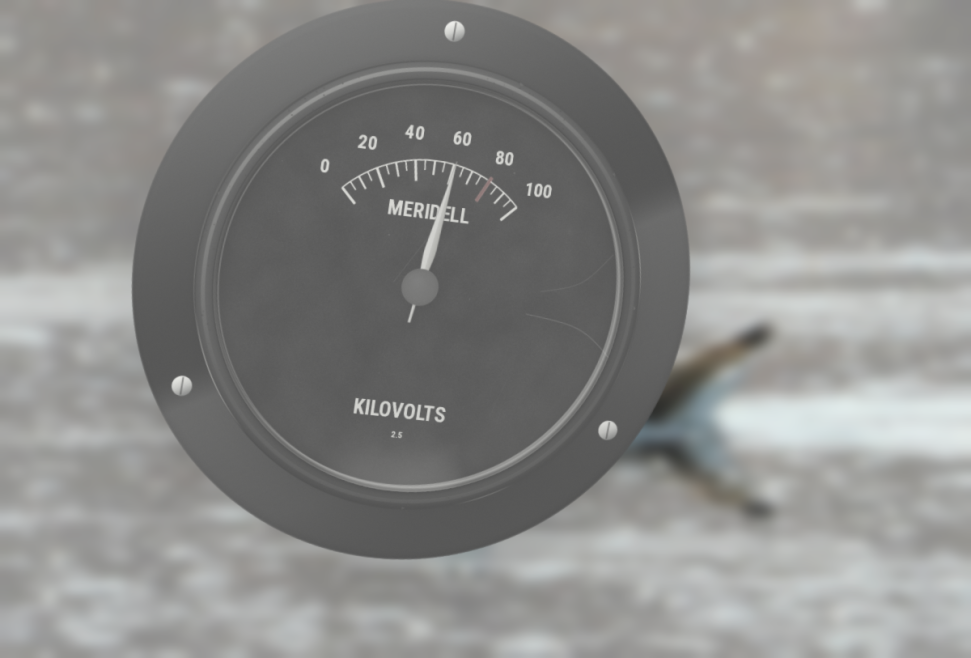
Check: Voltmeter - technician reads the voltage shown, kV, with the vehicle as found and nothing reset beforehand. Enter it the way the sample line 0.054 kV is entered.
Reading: 60 kV
